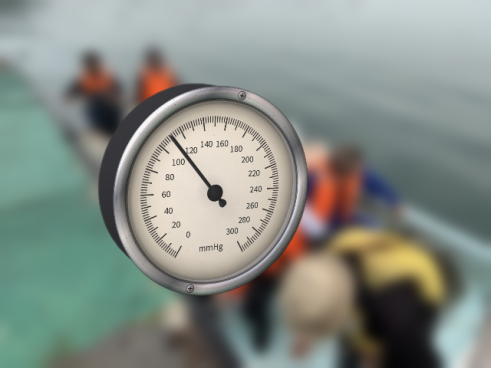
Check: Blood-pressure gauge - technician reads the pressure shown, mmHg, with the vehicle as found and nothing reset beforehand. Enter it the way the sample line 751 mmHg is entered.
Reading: 110 mmHg
